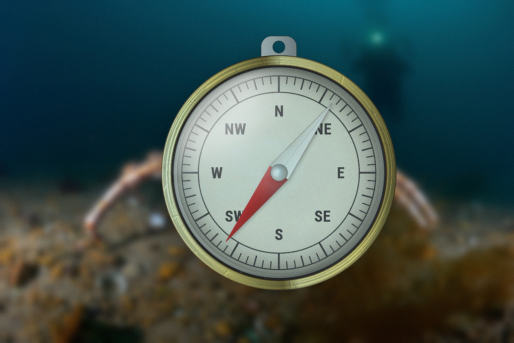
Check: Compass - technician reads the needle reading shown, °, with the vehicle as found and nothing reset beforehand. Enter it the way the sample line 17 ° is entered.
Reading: 217.5 °
